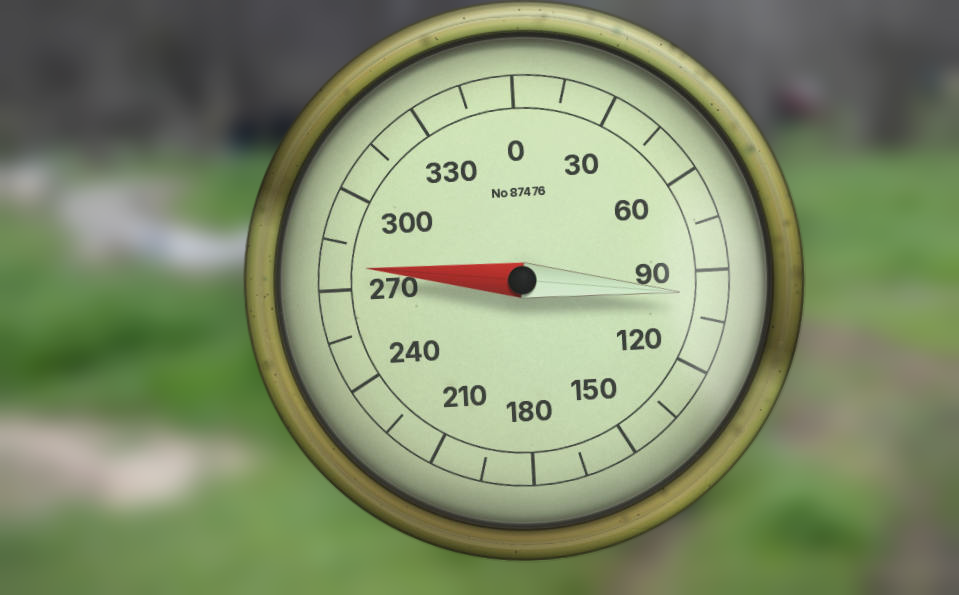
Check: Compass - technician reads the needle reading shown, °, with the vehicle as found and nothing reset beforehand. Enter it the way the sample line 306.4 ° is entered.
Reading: 277.5 °
